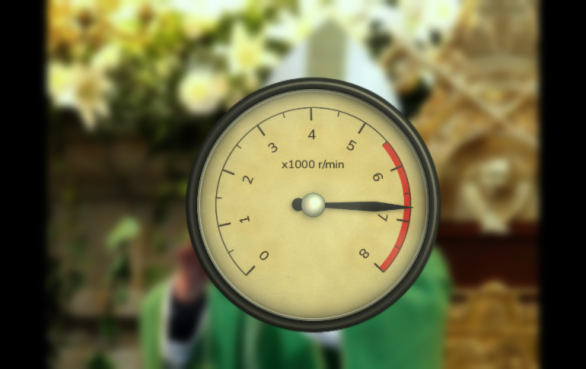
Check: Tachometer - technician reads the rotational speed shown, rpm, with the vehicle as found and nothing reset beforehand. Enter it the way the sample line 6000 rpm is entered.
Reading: 6750 rpm
